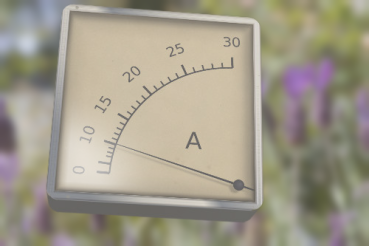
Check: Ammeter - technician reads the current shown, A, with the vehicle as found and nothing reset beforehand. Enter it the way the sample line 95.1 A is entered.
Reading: 10 A
